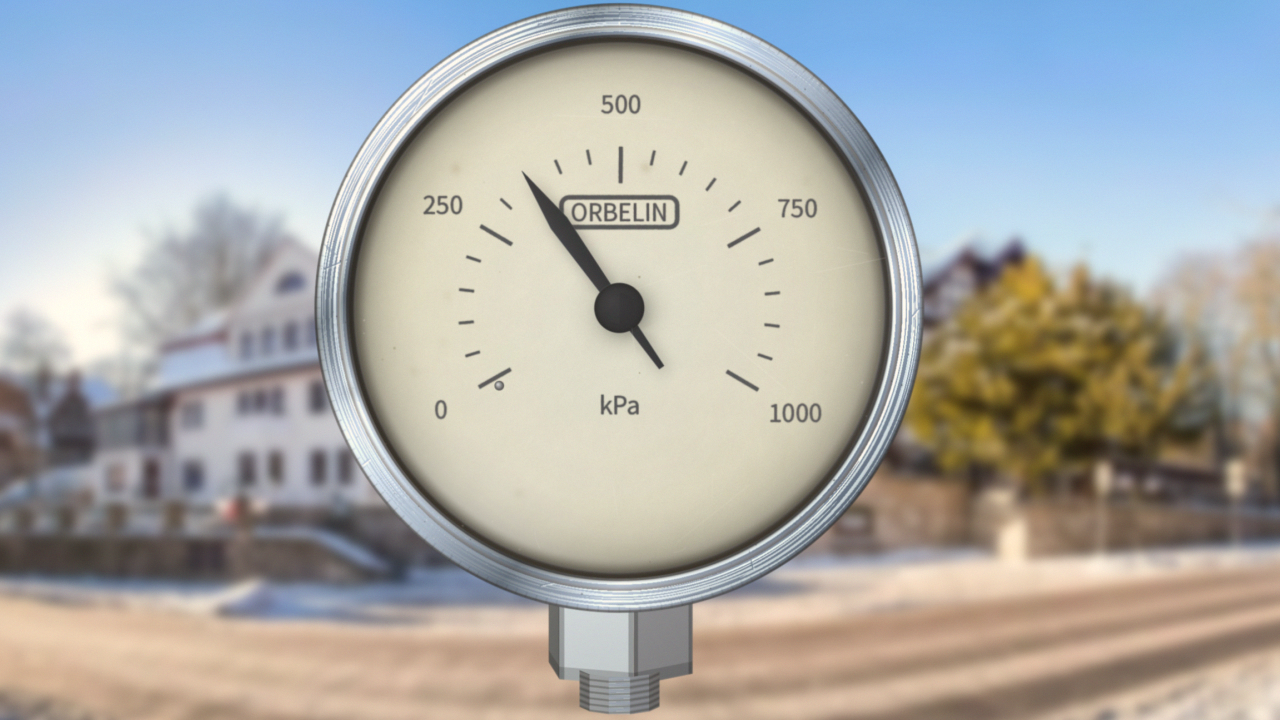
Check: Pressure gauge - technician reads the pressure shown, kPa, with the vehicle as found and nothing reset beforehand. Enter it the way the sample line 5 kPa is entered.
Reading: 350 kPa
